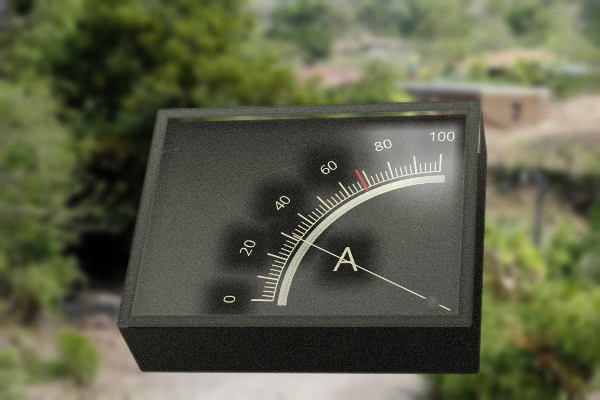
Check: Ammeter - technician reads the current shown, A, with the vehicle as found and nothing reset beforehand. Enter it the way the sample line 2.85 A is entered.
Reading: 30 A
